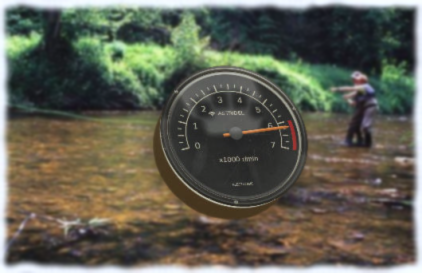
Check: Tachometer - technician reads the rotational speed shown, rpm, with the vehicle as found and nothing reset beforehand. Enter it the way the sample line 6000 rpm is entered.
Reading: 6250 rpm
